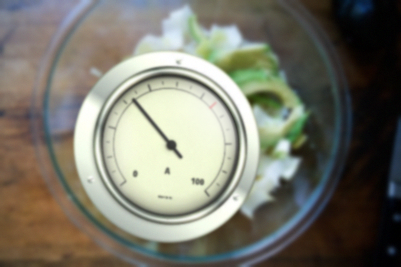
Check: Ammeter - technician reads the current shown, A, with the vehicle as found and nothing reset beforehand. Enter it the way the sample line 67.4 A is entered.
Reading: 32.5 A
